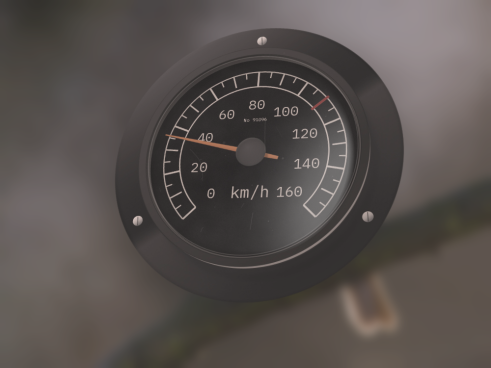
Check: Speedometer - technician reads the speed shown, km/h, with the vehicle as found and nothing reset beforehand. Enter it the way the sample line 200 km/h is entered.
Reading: 35 km/h
